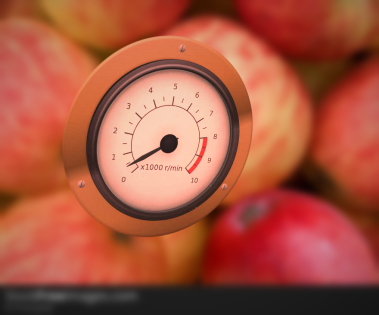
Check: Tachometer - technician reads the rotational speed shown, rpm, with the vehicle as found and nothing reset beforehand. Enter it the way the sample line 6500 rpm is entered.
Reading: 500 rpm
